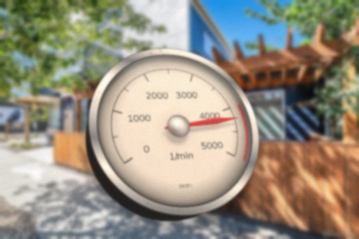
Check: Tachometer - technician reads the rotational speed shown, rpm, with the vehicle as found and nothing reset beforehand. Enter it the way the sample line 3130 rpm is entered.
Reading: 4250 rpm
